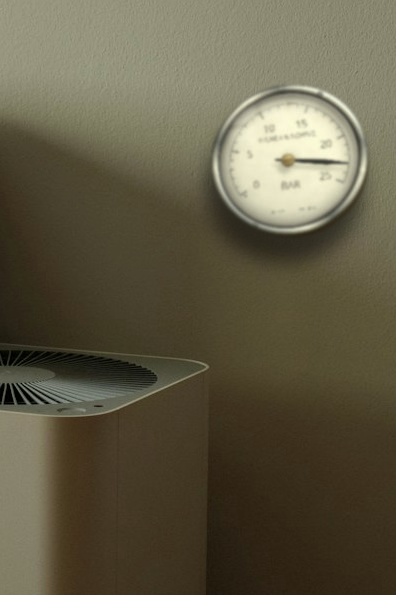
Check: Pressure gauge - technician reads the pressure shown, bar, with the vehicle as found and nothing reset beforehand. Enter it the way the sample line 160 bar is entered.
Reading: 23 bar
